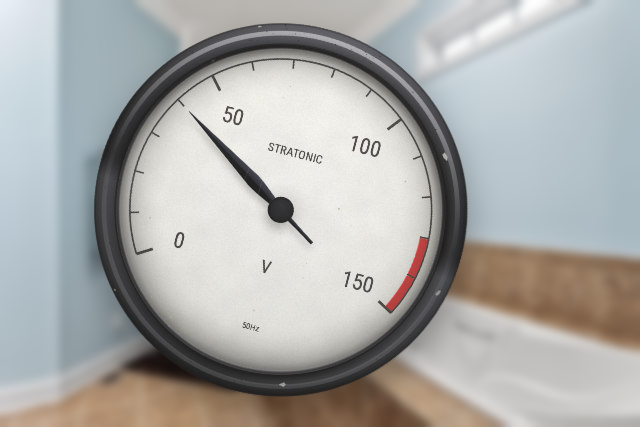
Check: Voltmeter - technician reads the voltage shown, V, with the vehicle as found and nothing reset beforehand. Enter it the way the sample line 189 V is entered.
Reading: 40 V
